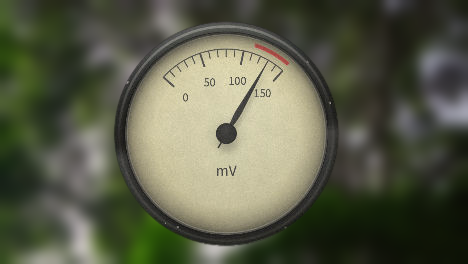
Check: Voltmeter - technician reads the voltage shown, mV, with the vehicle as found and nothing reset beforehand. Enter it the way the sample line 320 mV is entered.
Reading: 130 mV
